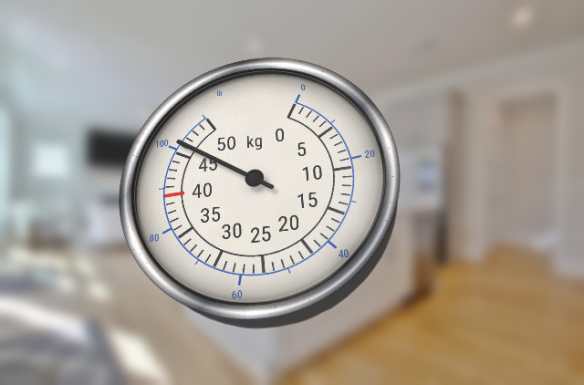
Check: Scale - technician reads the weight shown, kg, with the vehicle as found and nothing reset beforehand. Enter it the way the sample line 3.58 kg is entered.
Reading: 46 kg
